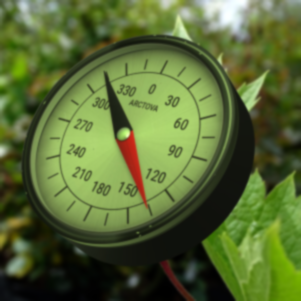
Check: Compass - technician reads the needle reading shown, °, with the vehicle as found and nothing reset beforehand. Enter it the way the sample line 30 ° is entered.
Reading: 135 °
